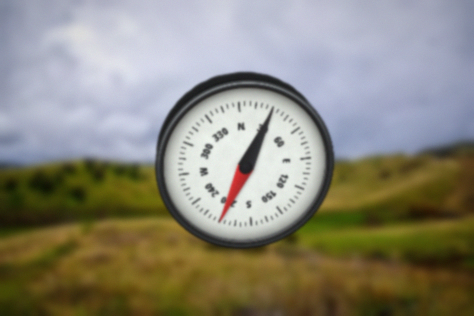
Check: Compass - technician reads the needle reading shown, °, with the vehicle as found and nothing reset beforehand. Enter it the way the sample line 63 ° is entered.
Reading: 210 °
